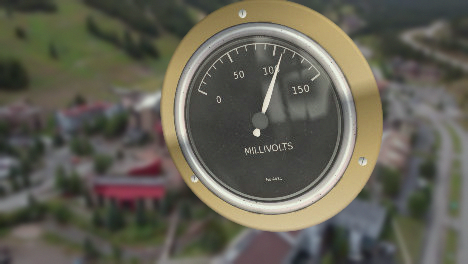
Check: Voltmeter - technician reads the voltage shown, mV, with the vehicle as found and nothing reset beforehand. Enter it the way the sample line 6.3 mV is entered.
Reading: 110 mV
